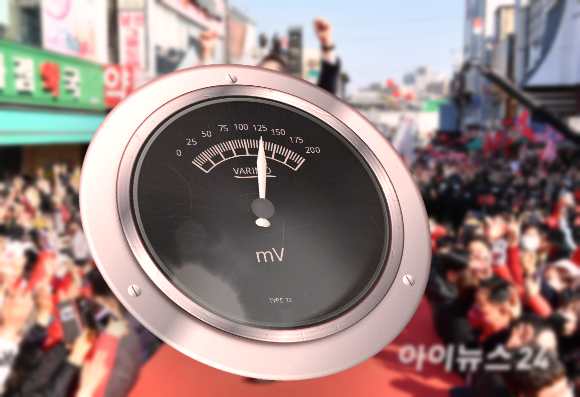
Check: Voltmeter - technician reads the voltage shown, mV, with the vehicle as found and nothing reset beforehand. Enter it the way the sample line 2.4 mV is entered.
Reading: 125 mV
